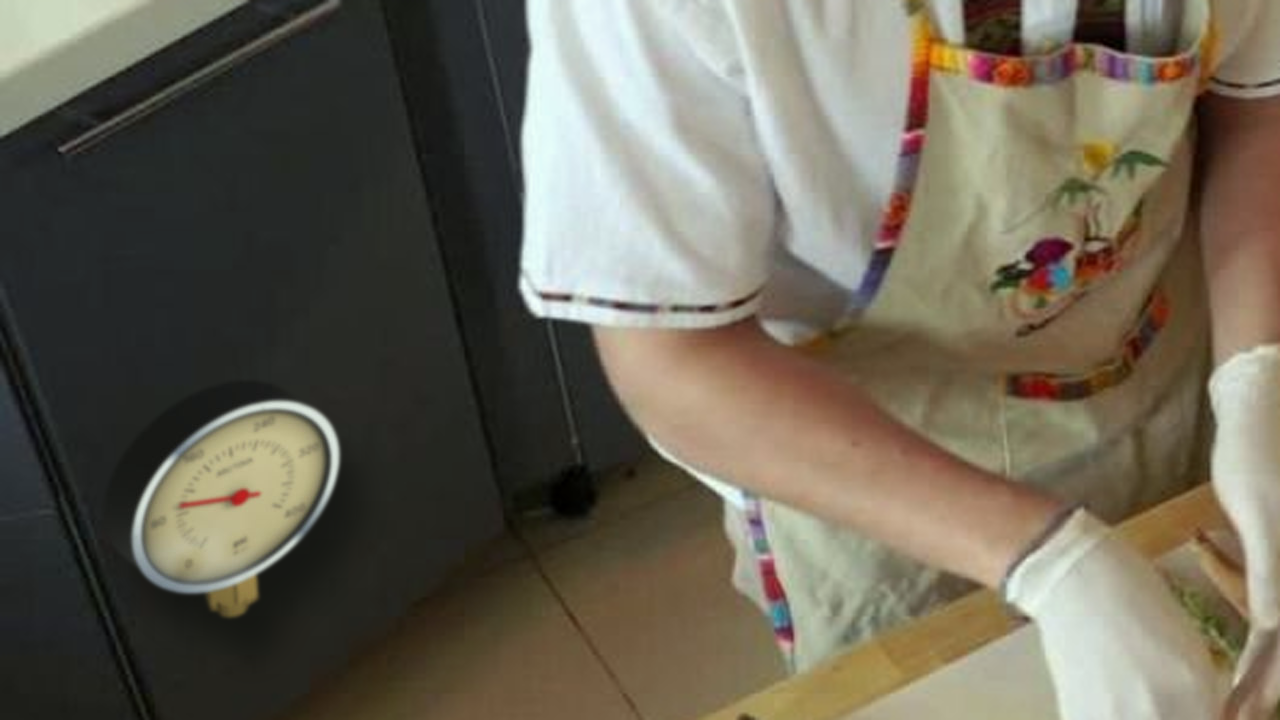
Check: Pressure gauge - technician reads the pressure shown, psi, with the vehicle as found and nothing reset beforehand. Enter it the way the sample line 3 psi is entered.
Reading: 100 psi
